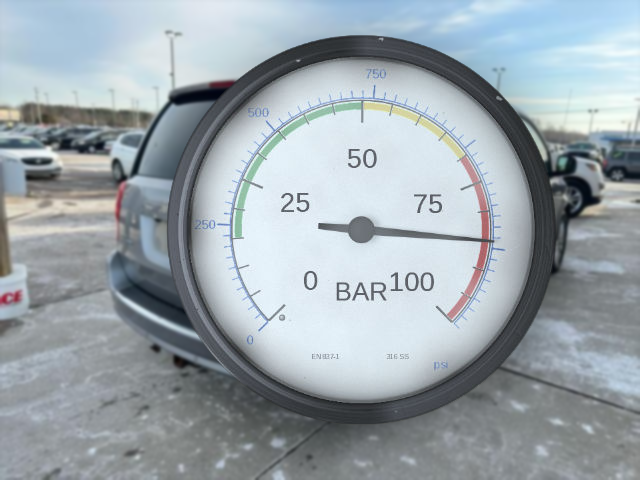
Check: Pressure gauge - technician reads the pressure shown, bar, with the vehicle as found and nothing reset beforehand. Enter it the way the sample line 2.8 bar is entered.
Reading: 85 bar
